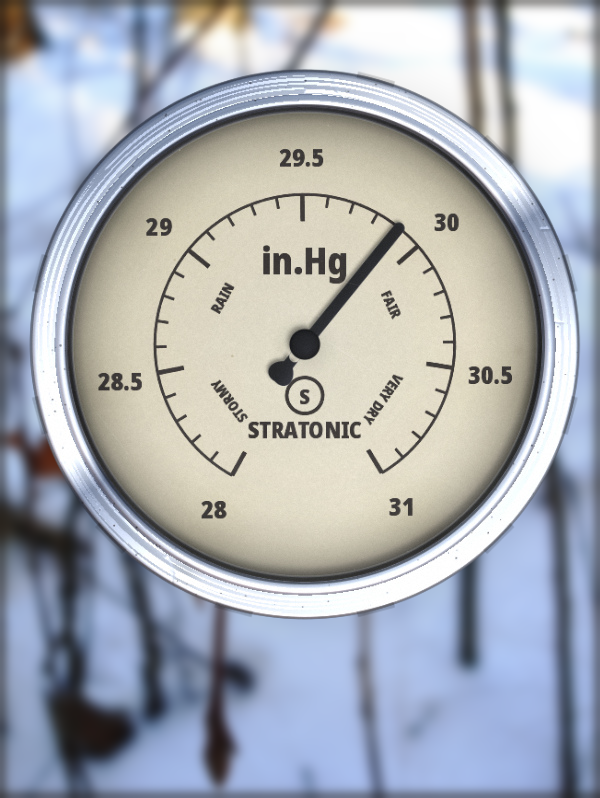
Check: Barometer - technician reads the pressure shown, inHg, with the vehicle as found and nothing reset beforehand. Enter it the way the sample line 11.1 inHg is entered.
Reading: 29.9 inHg
